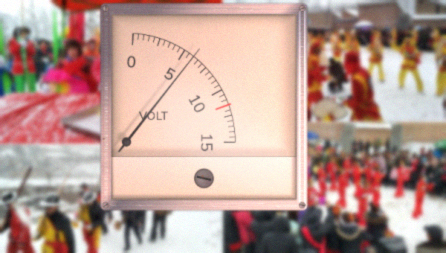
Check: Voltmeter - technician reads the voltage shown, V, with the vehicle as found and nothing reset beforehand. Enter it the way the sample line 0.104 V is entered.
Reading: 6 V
